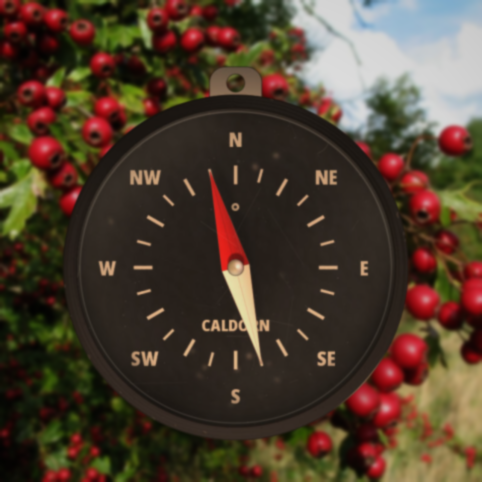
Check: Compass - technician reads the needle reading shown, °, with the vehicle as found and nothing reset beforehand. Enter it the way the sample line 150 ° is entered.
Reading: 345 °
